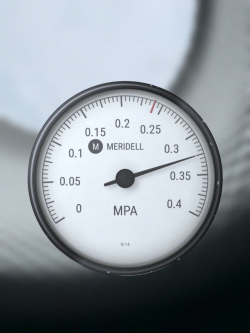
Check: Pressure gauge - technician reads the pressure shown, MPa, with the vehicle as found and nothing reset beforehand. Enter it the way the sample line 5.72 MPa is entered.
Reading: 0.325 MPa
